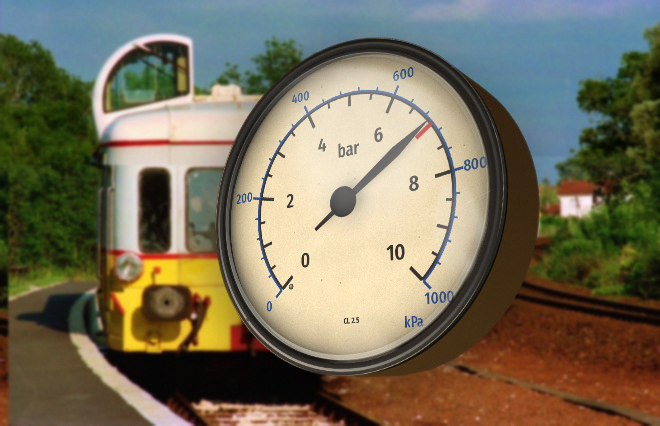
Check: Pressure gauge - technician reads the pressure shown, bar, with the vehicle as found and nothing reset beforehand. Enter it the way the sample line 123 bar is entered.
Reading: 7 bar
